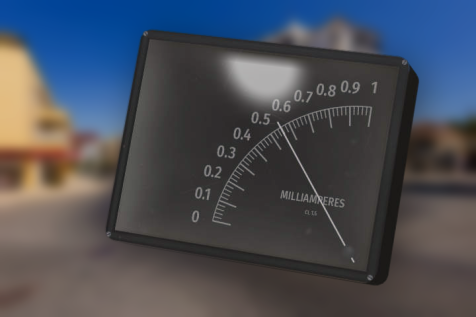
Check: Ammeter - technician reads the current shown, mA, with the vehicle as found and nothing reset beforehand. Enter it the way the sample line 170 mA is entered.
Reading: 0.56 mA
